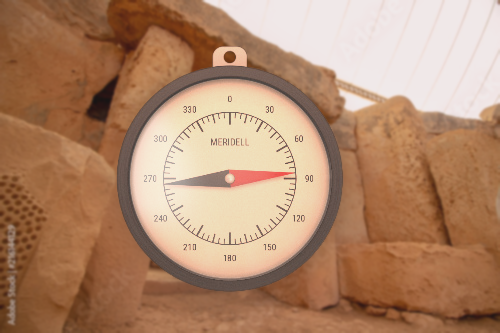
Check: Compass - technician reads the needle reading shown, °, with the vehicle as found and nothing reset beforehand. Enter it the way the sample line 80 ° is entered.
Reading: 85 °
